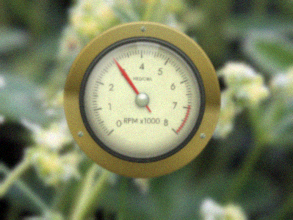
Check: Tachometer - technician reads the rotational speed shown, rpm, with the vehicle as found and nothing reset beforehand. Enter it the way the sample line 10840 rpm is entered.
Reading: 3000 rpm
